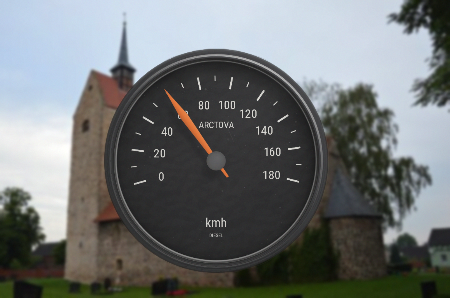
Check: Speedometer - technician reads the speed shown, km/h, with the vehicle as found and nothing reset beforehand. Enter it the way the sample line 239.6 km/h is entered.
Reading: 60 km/h
